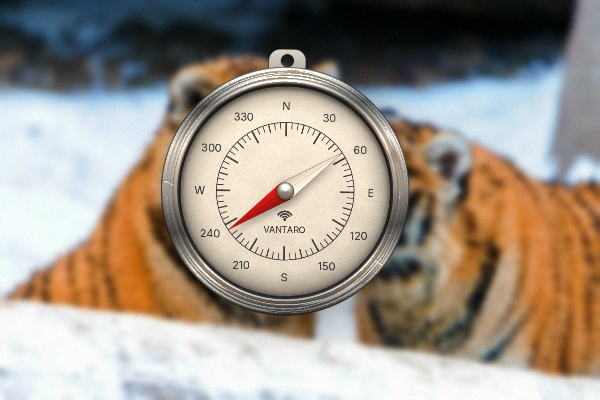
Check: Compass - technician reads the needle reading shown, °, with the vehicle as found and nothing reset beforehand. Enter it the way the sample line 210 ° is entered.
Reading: 235 °
